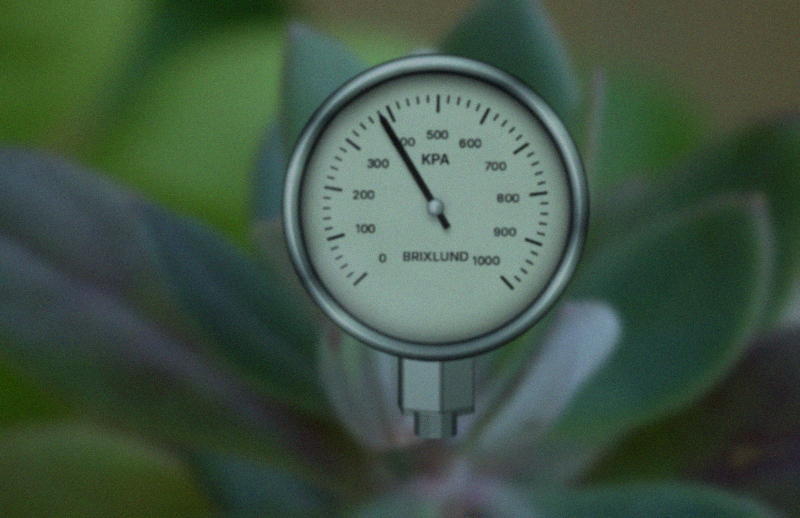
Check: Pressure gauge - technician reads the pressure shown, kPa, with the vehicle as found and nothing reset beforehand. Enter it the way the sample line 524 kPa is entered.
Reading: 380 kPa
